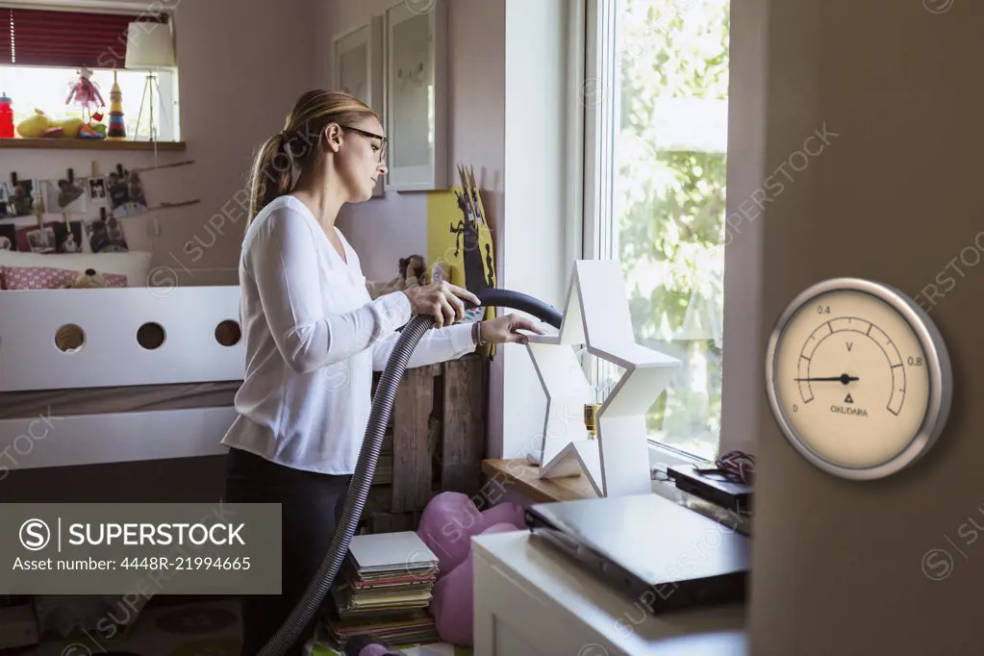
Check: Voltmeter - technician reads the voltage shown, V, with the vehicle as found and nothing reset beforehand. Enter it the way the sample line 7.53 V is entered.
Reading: 0.1 V
